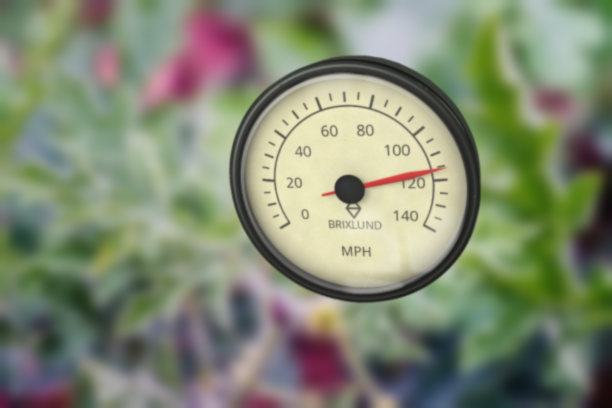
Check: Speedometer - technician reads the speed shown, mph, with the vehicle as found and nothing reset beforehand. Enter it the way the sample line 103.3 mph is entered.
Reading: 115 mph
